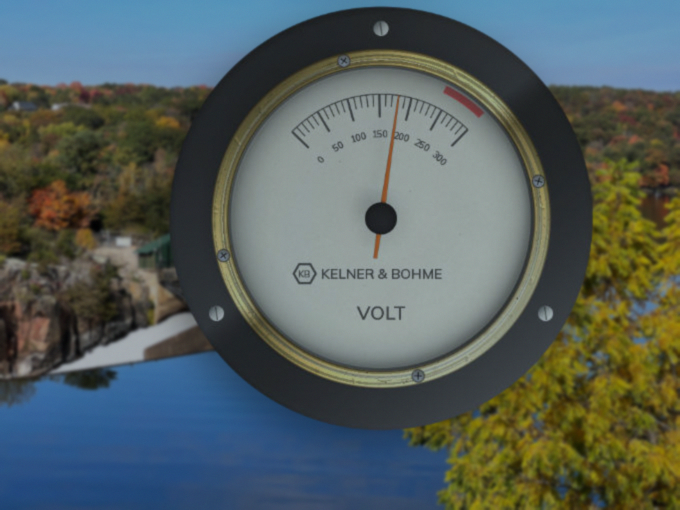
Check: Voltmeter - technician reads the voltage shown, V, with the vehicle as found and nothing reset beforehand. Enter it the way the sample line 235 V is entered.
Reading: 180 V
